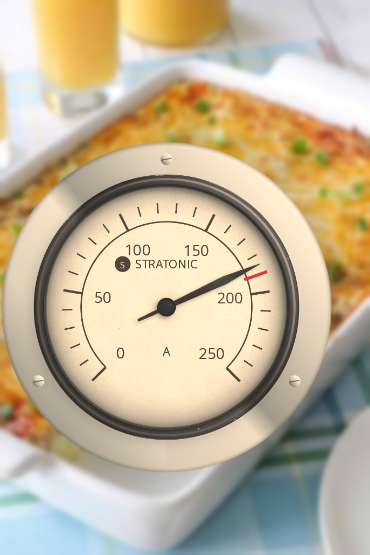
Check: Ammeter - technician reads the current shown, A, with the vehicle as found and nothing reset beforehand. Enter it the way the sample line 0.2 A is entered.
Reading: 185 A
